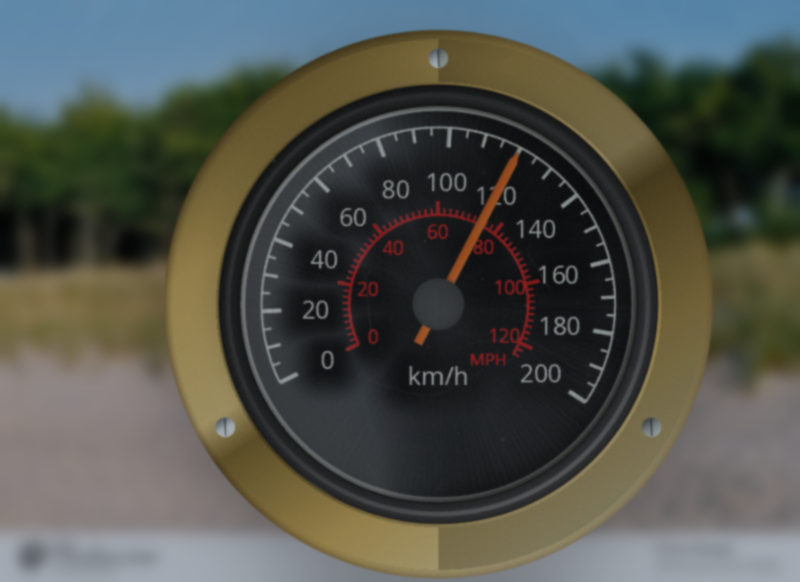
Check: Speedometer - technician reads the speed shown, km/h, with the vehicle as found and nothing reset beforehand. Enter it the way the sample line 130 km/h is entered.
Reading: 120 km/h
